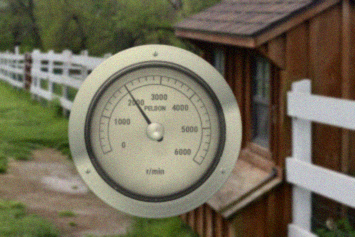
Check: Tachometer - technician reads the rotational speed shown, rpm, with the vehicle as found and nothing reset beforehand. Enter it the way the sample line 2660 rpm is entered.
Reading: 2000 rpm
